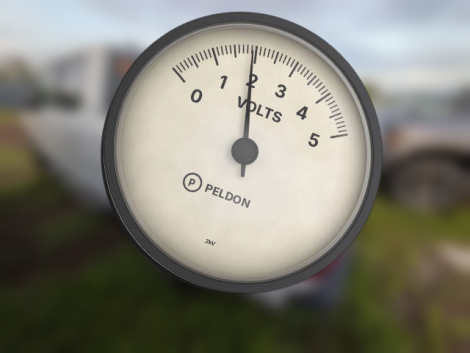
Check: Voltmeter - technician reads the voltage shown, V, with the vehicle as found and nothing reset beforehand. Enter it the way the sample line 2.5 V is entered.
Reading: 1.9 V
